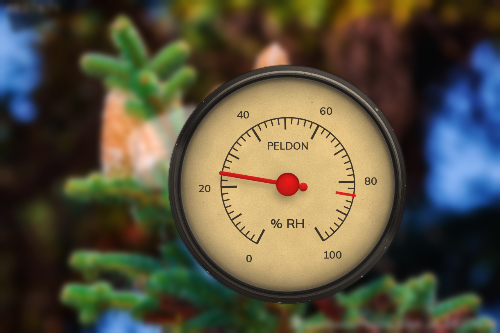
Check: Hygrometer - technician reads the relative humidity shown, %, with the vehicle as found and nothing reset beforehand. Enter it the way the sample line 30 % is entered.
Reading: 24 %
